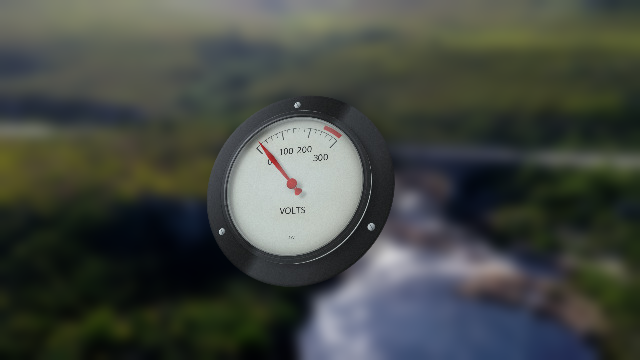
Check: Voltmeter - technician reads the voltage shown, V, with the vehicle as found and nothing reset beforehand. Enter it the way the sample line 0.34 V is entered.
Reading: 20 V
